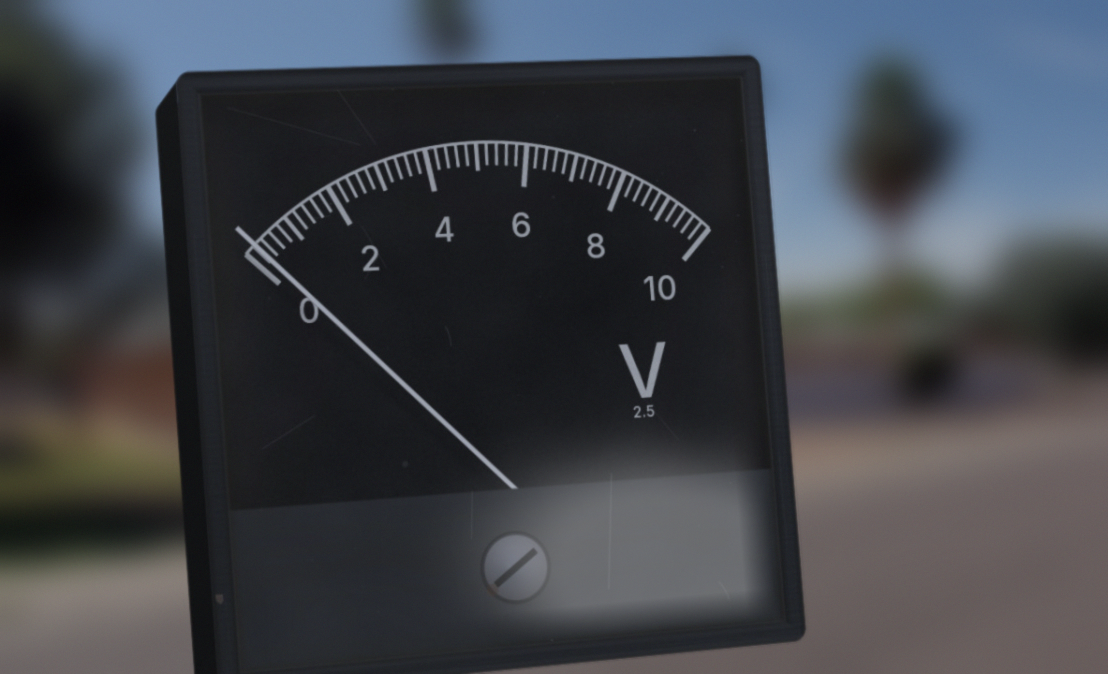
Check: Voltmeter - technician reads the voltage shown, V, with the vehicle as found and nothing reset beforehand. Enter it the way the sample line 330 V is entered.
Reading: 0.2 V
